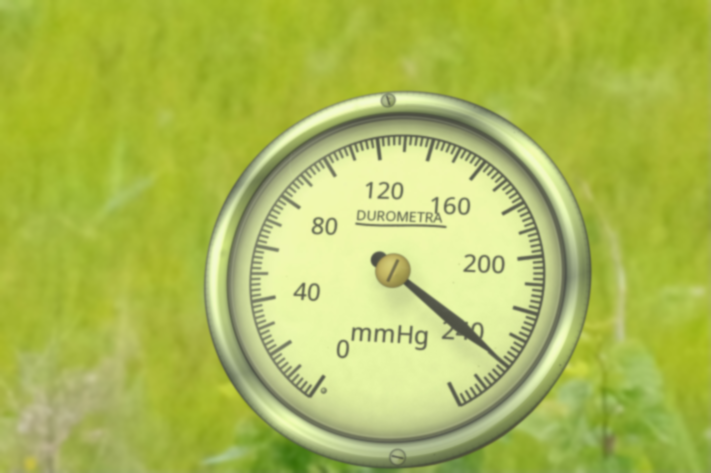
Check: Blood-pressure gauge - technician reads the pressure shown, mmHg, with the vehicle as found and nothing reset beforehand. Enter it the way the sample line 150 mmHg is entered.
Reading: 240 mmHg
